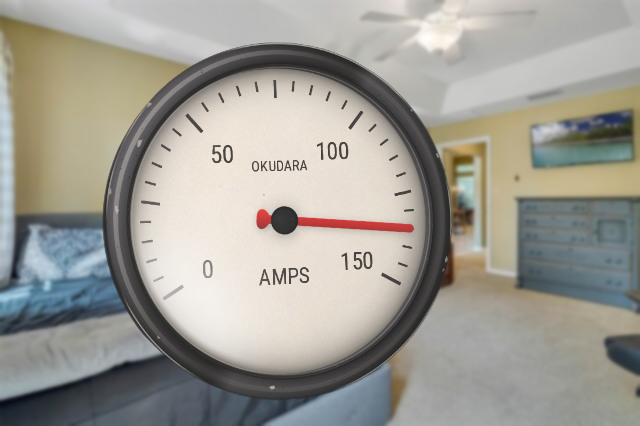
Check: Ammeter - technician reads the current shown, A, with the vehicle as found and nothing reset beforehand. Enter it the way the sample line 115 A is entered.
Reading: 135 A
